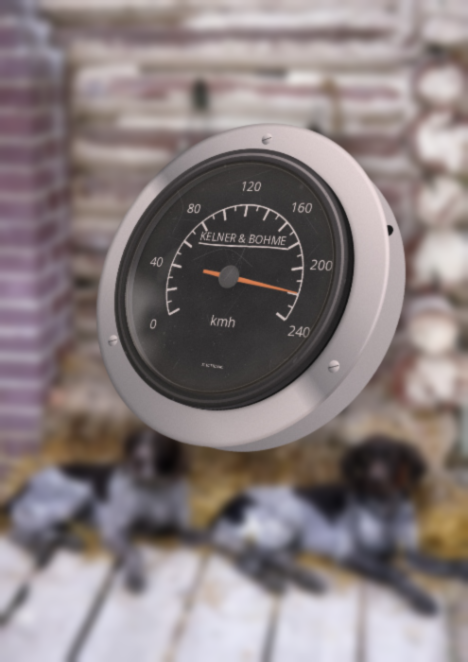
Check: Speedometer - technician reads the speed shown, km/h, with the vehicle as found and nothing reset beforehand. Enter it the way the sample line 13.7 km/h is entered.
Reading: 220 km/h
